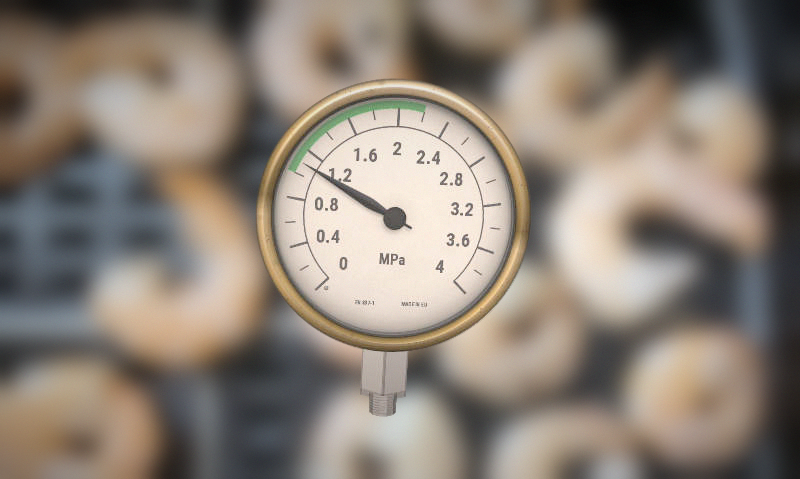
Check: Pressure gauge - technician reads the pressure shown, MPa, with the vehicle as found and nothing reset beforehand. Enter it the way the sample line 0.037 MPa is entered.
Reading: 1.1 MPa
